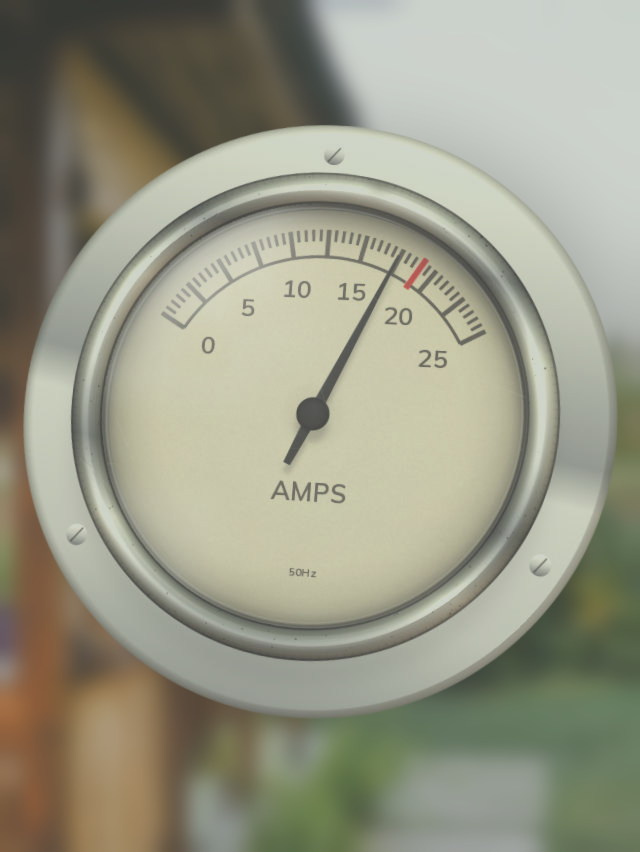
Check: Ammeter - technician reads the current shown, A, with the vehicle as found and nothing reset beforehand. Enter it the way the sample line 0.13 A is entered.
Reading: 17.5 A
